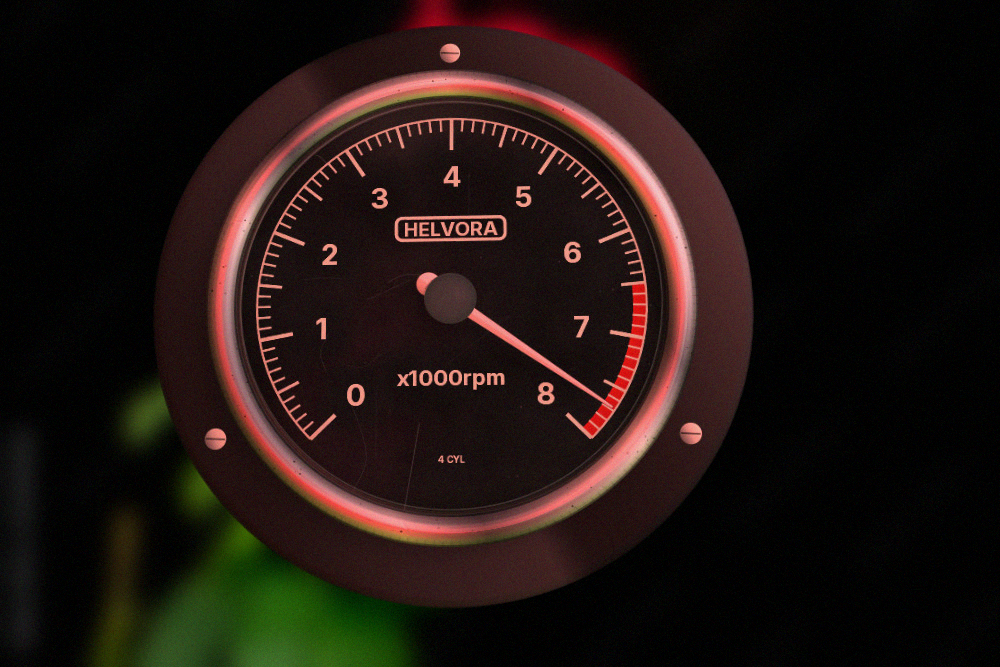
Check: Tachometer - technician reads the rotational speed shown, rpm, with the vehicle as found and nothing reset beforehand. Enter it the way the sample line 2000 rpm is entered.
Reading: 7700 rpm
